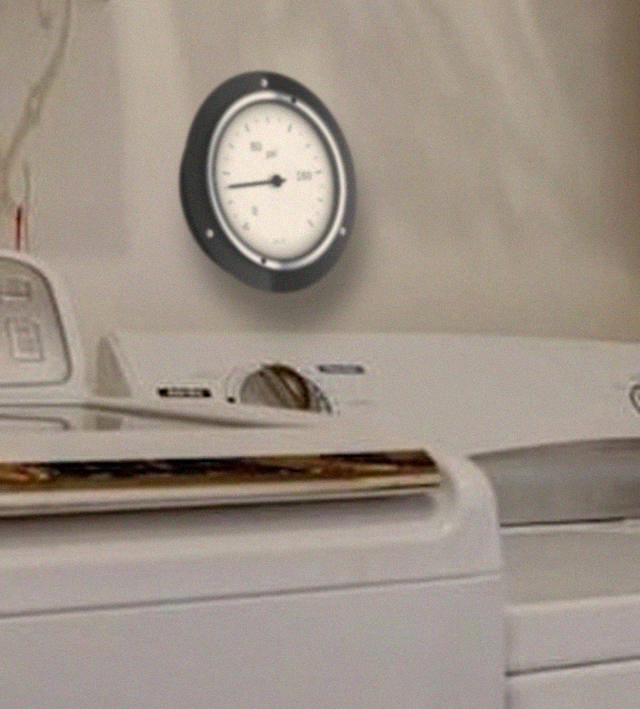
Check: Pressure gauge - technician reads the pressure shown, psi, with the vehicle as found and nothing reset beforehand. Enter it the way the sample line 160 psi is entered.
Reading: 30 psi
